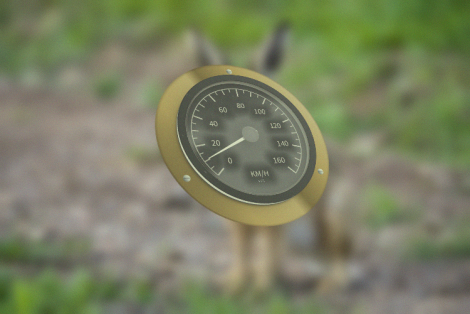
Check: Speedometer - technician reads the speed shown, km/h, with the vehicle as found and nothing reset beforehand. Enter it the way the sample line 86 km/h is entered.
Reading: 10 km/h
